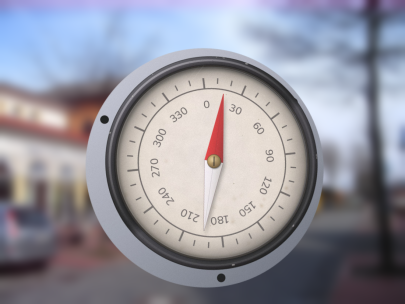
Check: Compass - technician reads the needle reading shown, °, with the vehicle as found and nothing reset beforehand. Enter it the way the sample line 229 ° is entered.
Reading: 15 °
